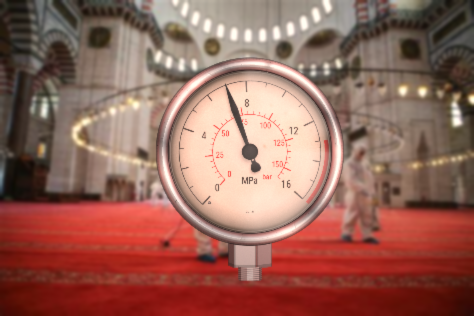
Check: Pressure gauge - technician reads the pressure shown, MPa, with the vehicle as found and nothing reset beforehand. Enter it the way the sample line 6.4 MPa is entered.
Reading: 7 MPa
